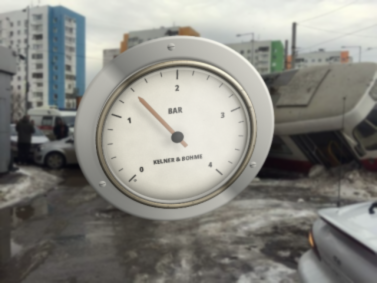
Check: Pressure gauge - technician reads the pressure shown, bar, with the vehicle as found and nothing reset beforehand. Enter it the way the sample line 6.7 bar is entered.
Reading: 1.4 bar
